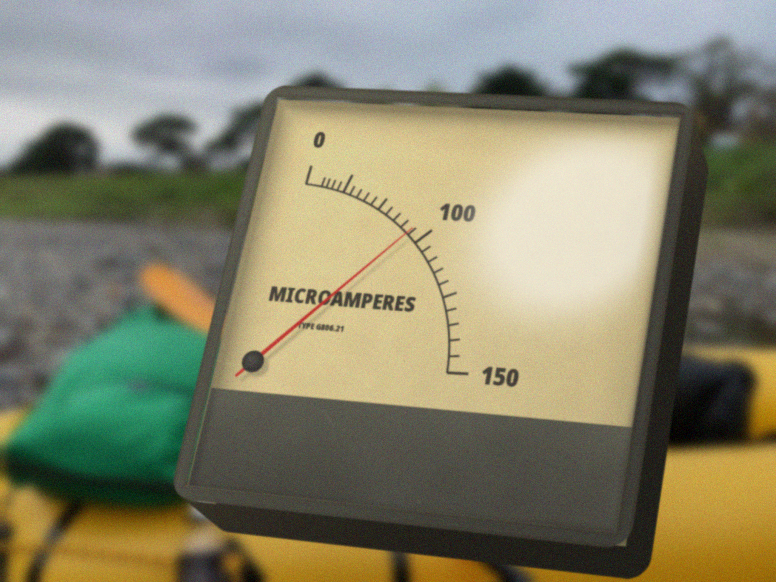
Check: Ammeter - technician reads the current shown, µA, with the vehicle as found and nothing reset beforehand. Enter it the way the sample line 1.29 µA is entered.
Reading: 95 µA
